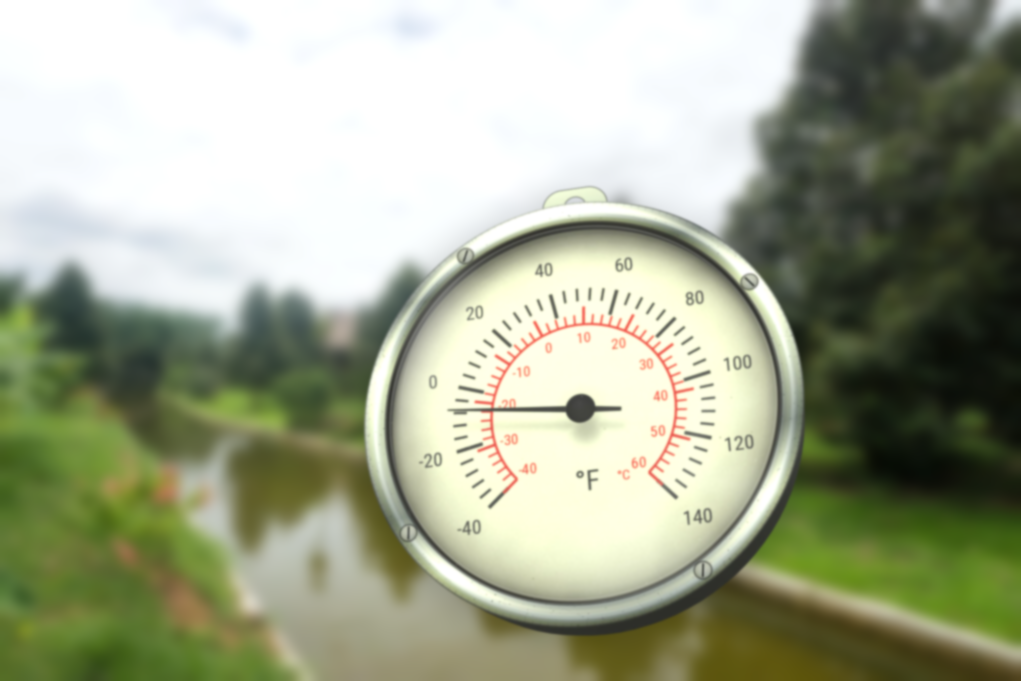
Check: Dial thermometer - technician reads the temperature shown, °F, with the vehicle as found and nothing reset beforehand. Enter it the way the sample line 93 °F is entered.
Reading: -8 °F
